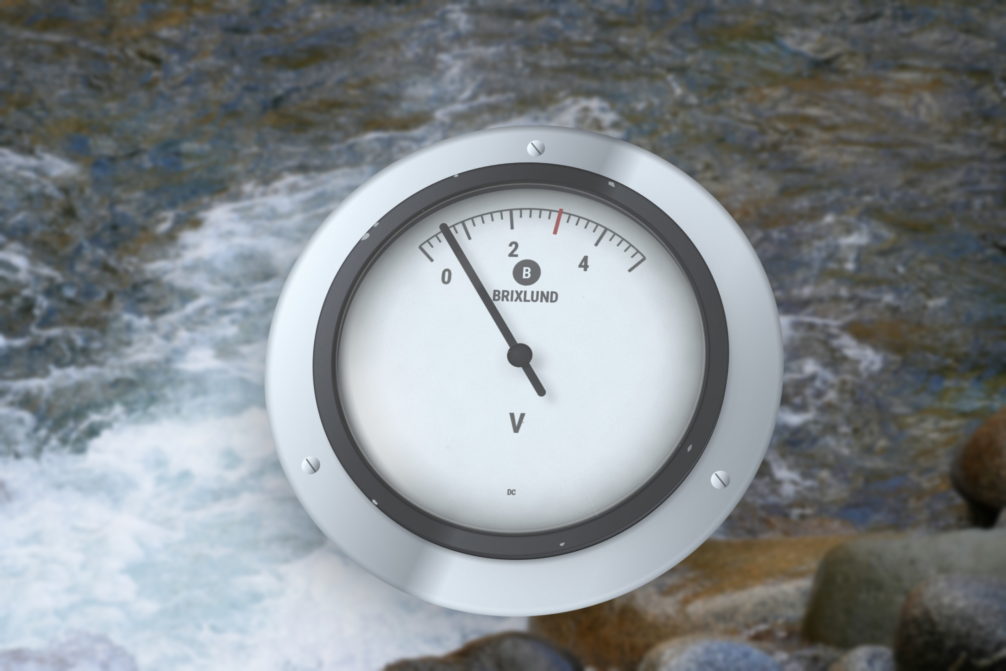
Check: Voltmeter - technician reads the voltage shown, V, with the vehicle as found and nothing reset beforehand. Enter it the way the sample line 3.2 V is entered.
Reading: 0.6 V
